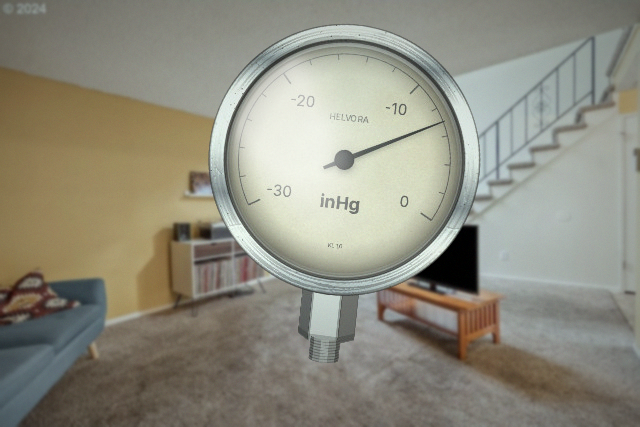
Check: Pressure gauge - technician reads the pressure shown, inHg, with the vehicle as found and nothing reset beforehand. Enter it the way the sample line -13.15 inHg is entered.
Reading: -7 inHg
